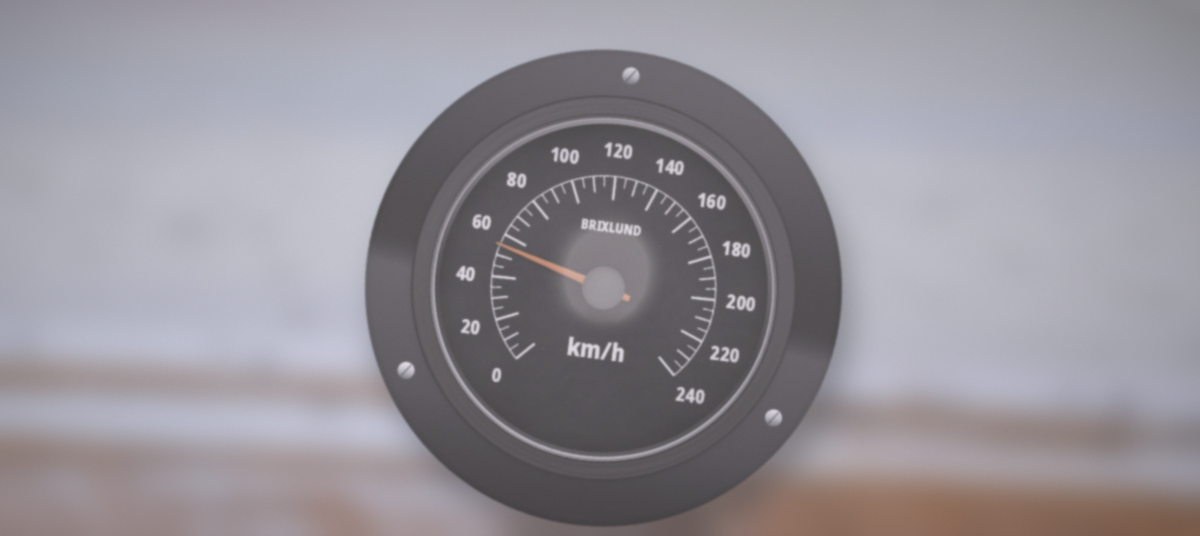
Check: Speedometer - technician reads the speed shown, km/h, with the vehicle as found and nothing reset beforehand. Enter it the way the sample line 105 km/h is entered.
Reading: 55 km/h
